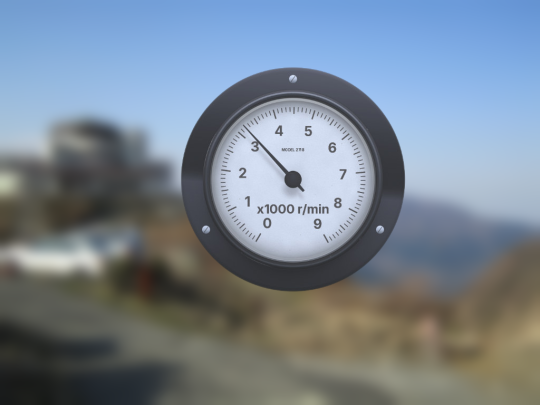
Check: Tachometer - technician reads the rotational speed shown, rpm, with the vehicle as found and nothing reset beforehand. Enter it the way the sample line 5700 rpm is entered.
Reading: 3200 rpm
